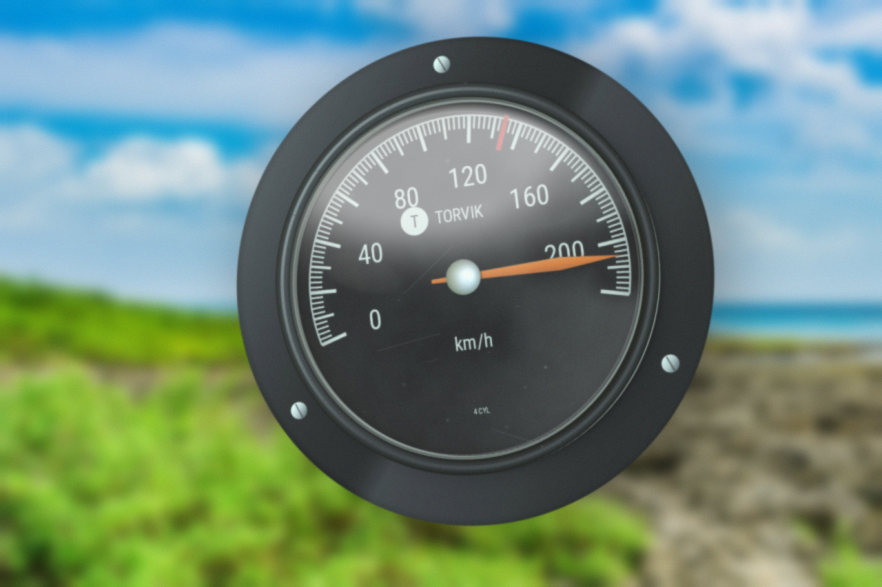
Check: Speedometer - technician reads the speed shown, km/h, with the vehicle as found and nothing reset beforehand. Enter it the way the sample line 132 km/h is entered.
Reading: 206 km/h
